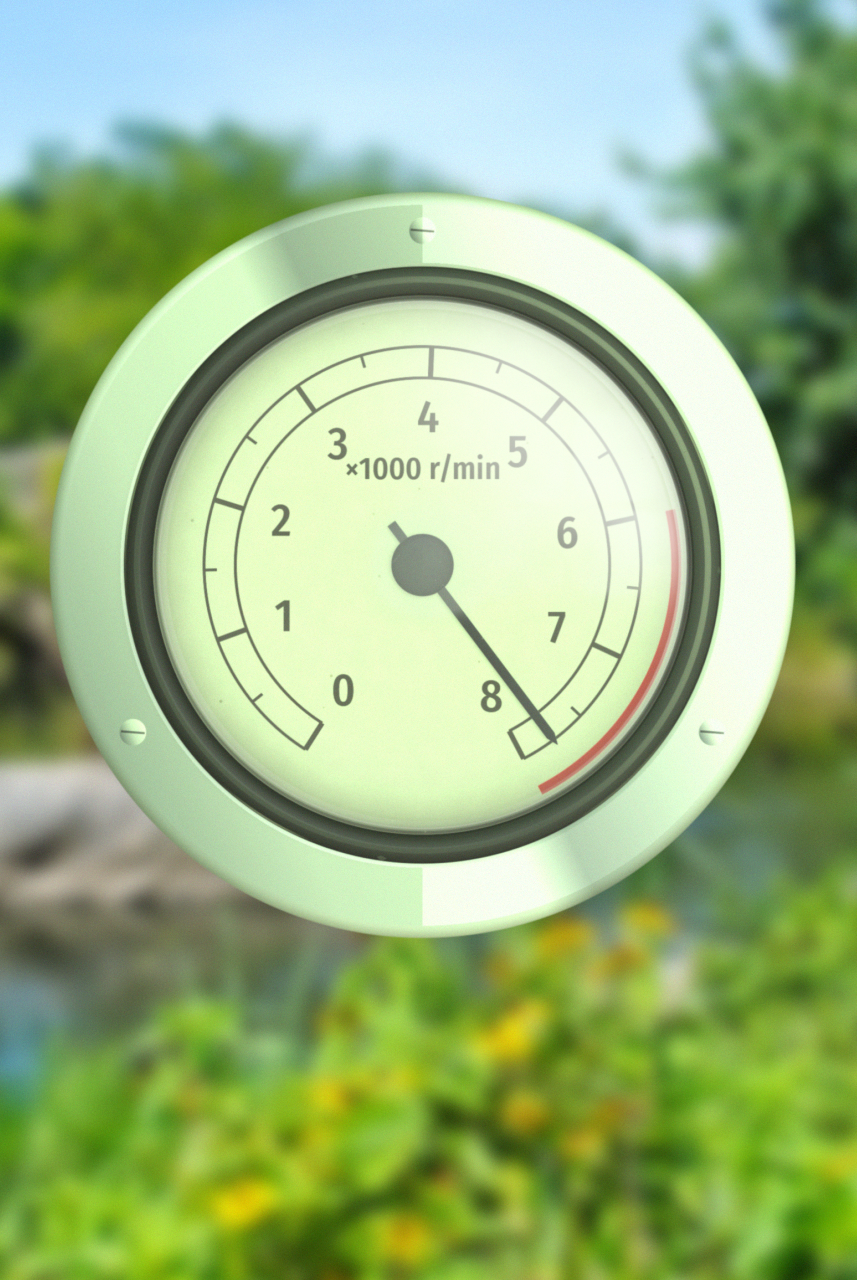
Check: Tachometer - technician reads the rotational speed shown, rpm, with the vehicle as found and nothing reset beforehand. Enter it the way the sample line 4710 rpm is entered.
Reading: 7750 rpm
